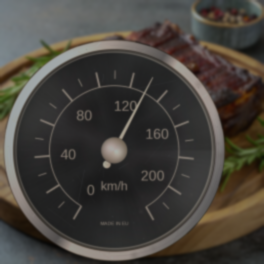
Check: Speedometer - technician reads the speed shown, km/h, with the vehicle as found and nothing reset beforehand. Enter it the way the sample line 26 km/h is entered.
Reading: 130 km/h
